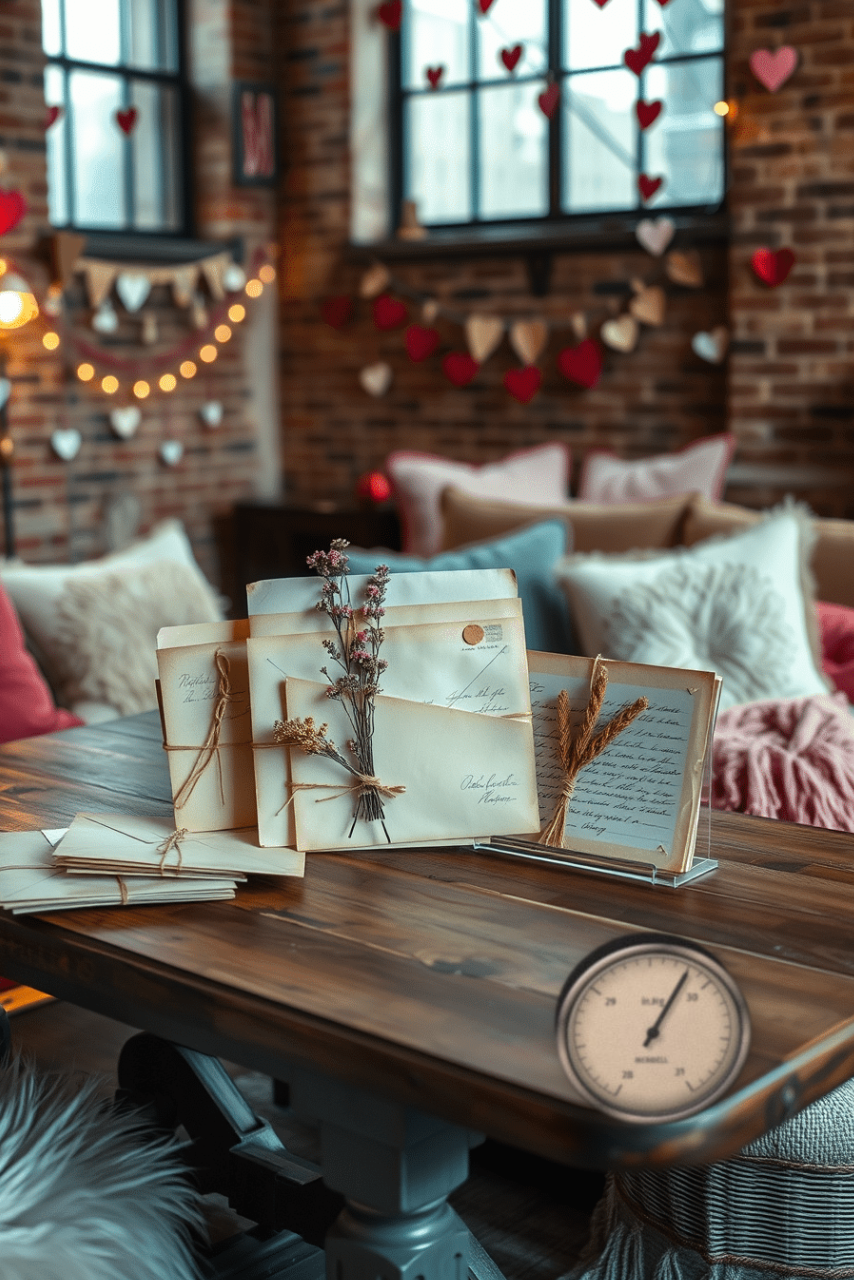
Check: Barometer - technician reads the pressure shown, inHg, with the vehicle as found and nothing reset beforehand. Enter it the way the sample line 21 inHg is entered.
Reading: 29.8 inHg
